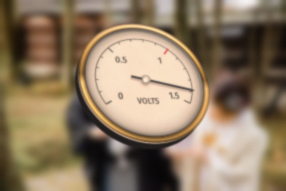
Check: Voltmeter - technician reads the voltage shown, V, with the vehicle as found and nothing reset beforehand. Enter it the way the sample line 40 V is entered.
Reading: 1.4 V
